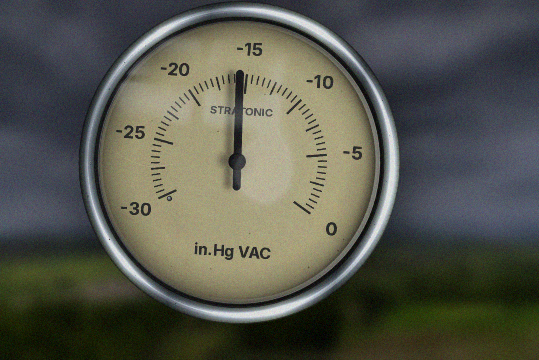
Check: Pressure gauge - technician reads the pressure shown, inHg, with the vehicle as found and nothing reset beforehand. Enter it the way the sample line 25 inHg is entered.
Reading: -15.5 inHg
